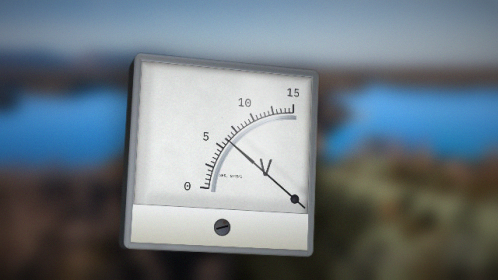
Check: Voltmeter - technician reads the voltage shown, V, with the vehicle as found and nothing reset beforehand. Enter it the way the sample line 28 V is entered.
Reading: 6 V
